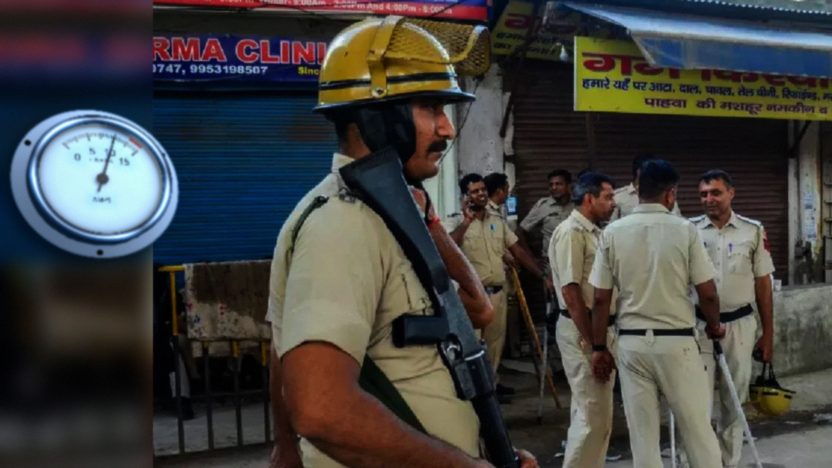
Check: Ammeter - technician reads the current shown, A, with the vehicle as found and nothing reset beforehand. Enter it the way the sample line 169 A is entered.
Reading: 10 A
